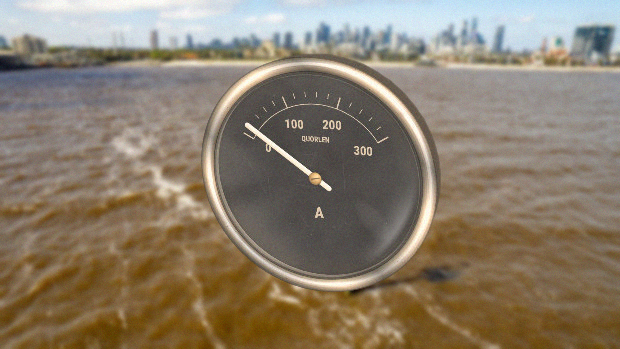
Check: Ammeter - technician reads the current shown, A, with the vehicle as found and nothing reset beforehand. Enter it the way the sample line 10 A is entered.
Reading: 20 A
